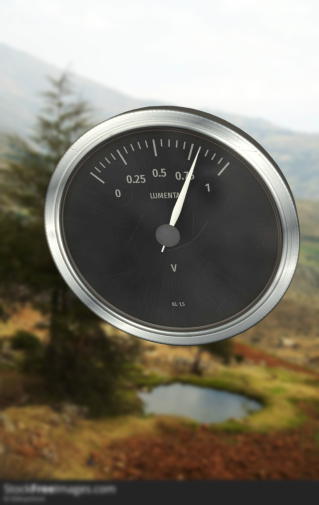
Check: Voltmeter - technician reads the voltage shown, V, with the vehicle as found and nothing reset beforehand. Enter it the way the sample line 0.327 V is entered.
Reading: 0.8 V
